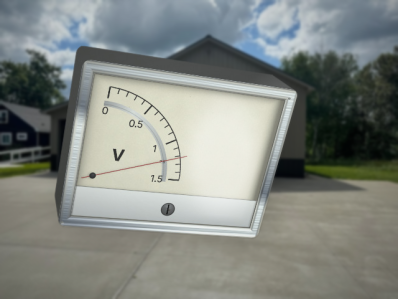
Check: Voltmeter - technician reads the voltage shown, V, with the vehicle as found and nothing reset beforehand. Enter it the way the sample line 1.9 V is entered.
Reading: 1.2 V
